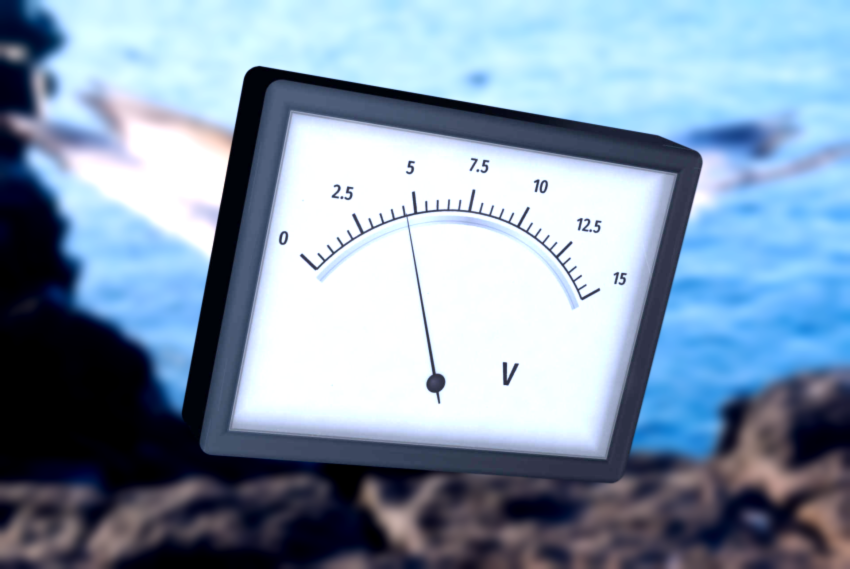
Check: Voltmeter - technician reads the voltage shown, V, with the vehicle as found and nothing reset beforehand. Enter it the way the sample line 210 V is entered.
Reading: 4.5 V
